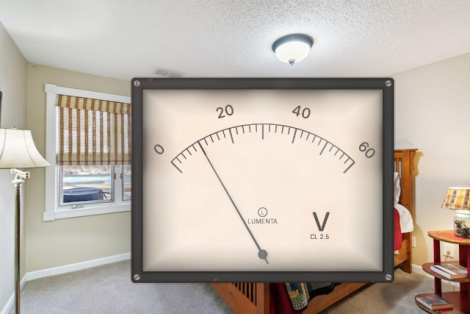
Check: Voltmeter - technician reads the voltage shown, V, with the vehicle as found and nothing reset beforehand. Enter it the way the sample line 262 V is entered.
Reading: 10 V
